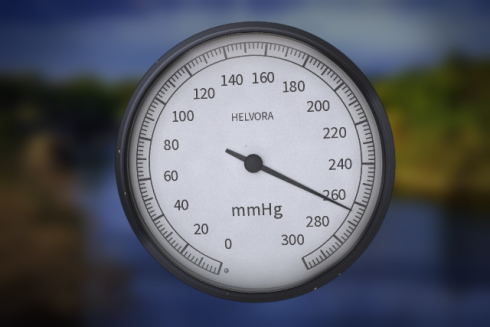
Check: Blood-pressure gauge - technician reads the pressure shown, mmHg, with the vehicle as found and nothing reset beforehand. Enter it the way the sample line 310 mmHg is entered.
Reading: 264 mmHg
